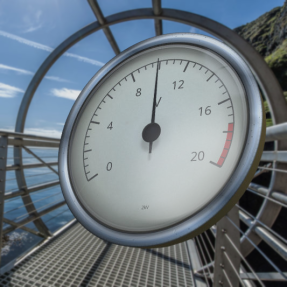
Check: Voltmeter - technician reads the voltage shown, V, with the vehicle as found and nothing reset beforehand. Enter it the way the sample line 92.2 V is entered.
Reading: 10 V
